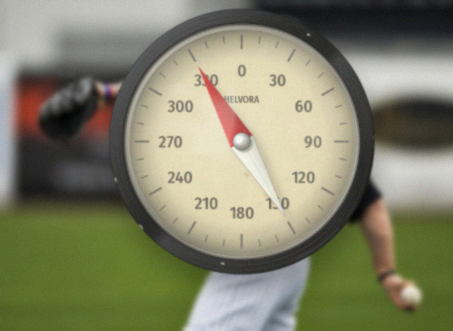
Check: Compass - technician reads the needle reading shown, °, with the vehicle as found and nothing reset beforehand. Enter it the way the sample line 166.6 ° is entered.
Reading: 330 °
